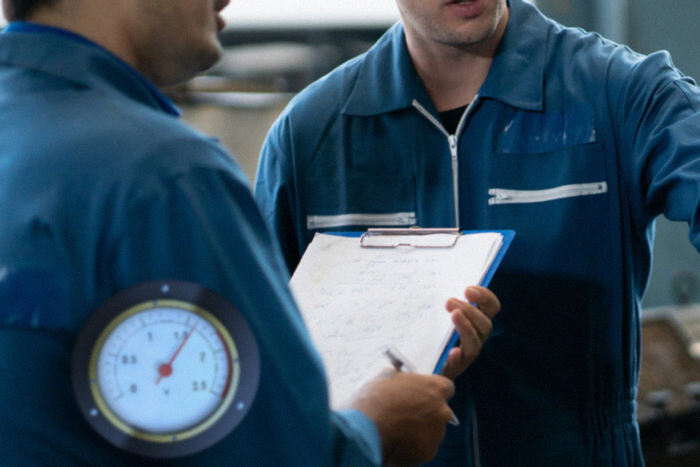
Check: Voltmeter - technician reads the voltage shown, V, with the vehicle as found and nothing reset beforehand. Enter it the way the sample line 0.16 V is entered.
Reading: 1.6 V
